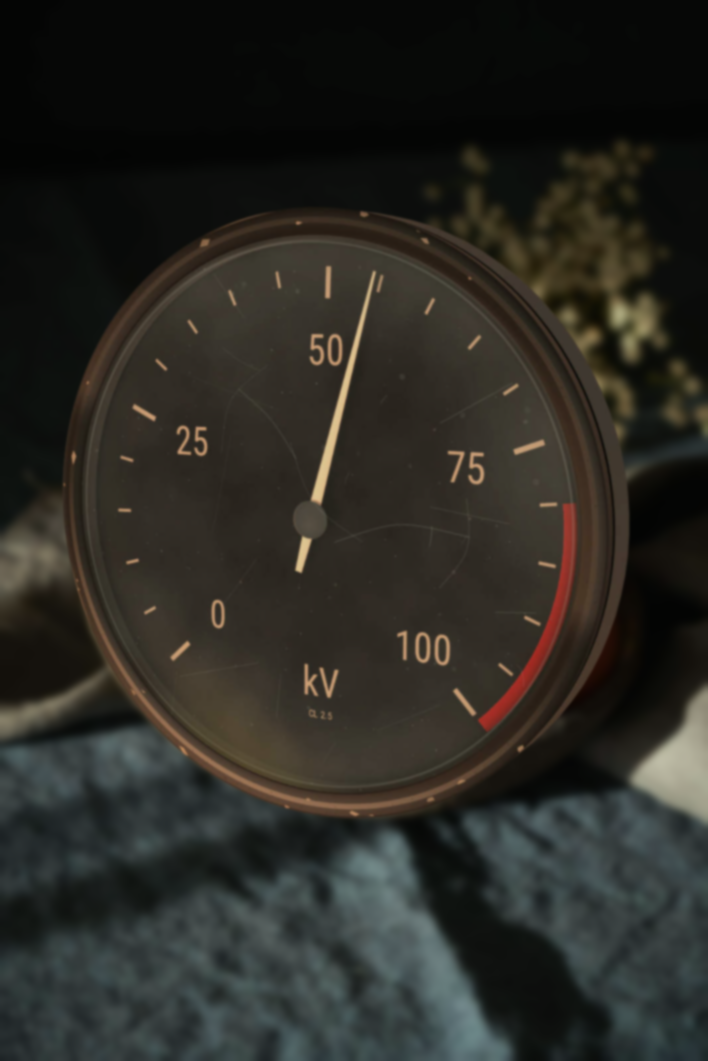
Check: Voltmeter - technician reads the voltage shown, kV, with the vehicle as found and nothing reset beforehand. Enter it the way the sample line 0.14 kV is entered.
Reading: 55 kV
